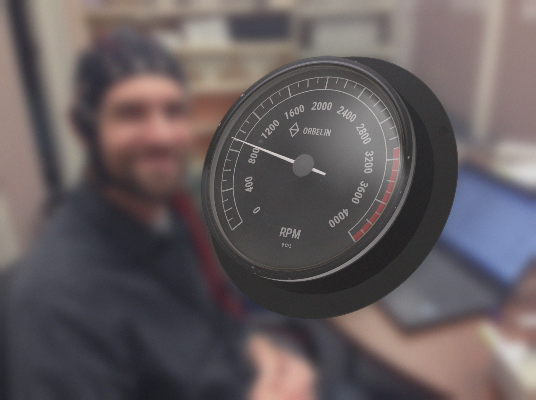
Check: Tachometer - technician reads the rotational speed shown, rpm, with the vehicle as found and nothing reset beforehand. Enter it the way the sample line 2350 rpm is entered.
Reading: 900 rpm
